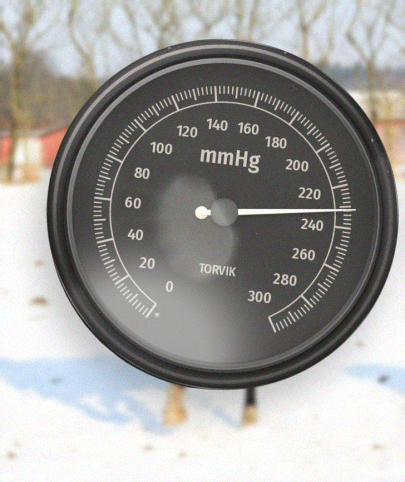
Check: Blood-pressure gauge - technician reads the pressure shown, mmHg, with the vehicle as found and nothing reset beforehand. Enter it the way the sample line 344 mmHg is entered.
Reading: 232 mmHg
